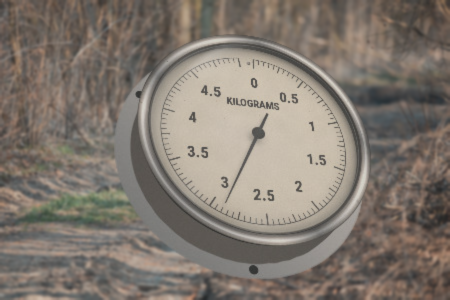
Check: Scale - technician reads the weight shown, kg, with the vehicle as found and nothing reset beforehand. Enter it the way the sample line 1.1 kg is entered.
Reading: 2.9 kg
